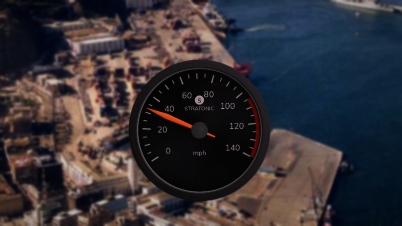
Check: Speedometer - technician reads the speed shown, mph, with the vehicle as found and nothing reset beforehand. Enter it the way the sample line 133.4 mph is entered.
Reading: 32.5 mph
